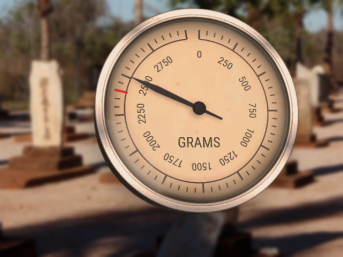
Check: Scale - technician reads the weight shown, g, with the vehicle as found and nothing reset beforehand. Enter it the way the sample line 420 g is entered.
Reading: 2500 g
